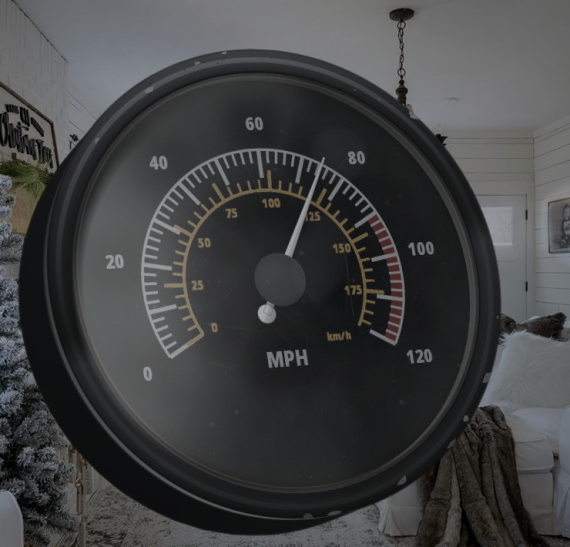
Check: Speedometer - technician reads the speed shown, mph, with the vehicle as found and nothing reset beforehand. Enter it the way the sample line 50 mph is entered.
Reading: 74 mph
